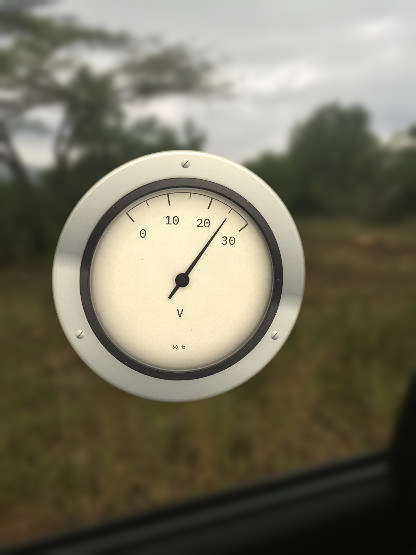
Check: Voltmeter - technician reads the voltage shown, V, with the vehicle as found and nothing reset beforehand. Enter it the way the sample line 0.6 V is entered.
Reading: 25 V
